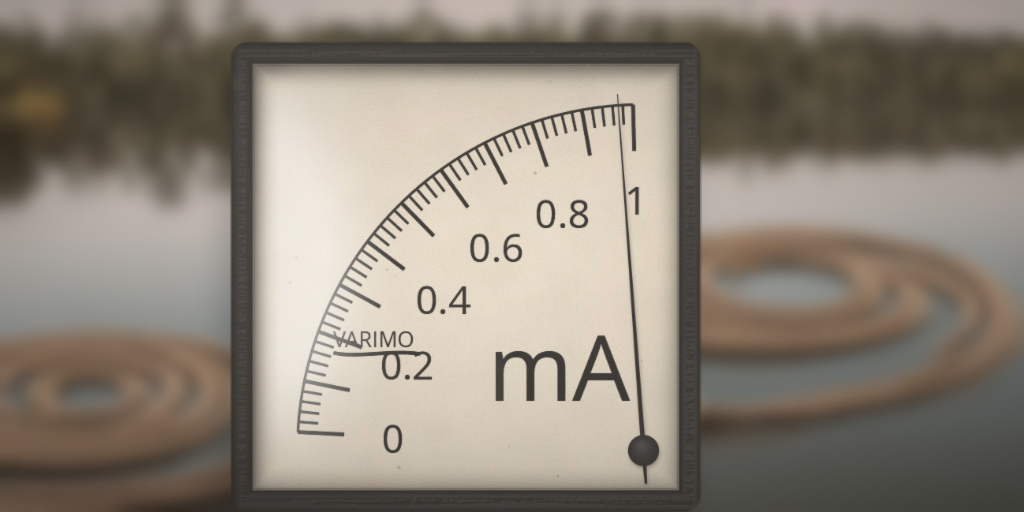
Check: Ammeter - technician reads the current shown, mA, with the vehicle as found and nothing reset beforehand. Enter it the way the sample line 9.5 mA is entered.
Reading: 0.97 mA
